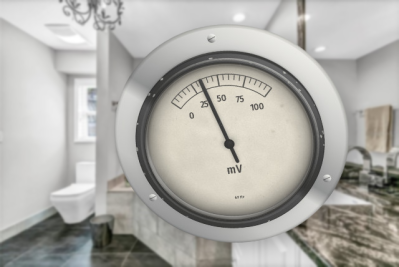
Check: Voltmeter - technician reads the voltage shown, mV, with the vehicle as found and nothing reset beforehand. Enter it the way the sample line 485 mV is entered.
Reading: 35 mV
